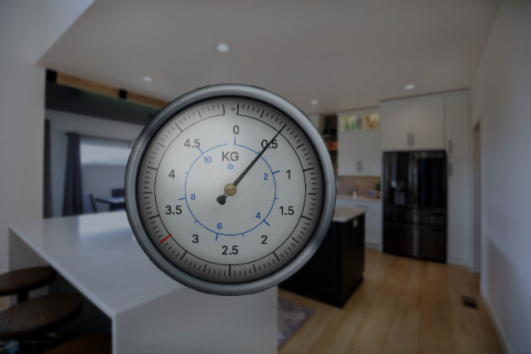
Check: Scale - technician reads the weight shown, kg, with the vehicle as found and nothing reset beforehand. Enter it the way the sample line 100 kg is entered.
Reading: 0.5 kg
